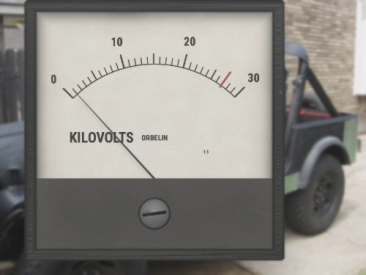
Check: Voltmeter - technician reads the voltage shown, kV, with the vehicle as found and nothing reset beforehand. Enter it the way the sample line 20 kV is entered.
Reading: 1 kV
